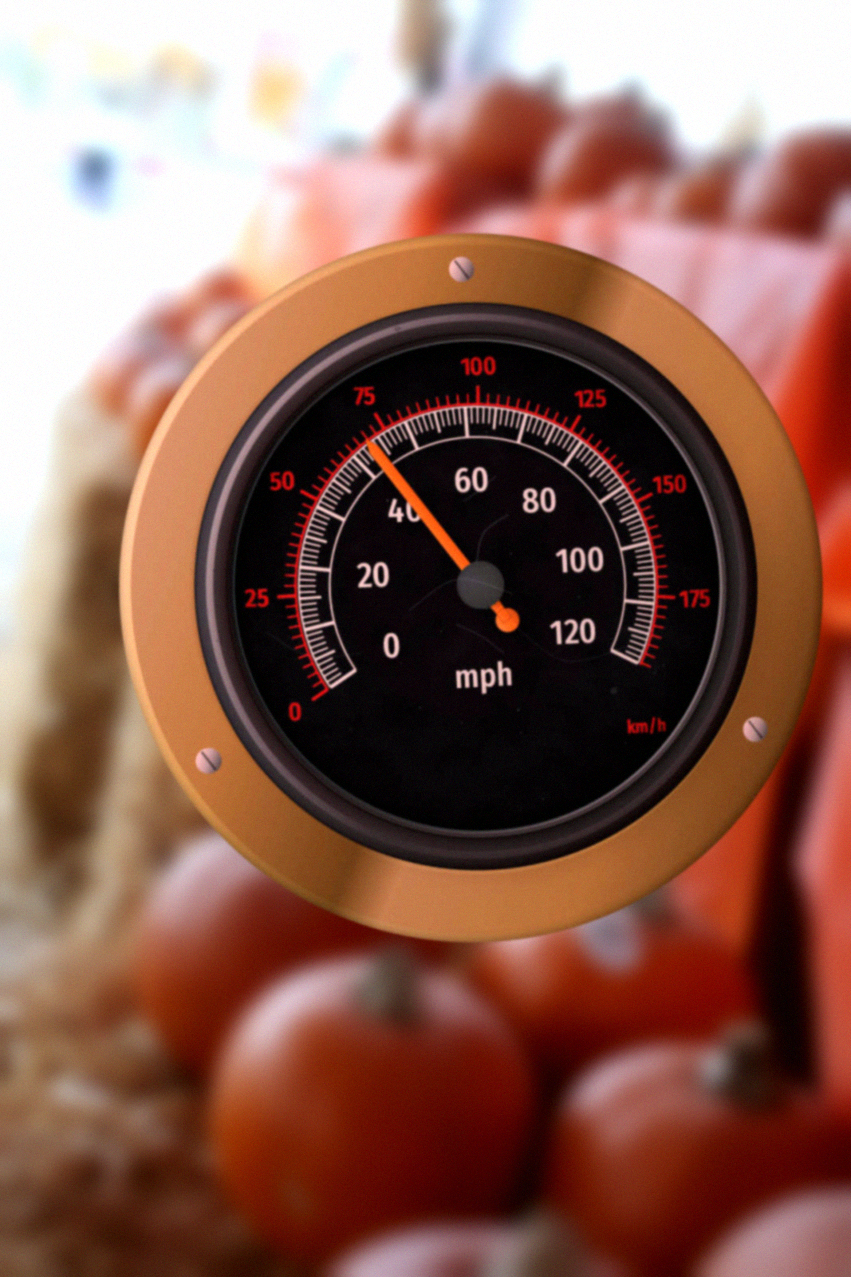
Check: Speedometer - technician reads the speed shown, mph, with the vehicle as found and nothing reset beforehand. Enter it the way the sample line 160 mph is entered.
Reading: 43 mph
